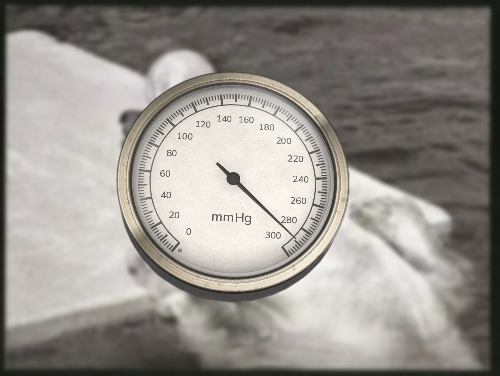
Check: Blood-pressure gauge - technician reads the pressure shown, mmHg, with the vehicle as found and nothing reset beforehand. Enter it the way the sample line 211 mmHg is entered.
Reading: 290 mmHg
